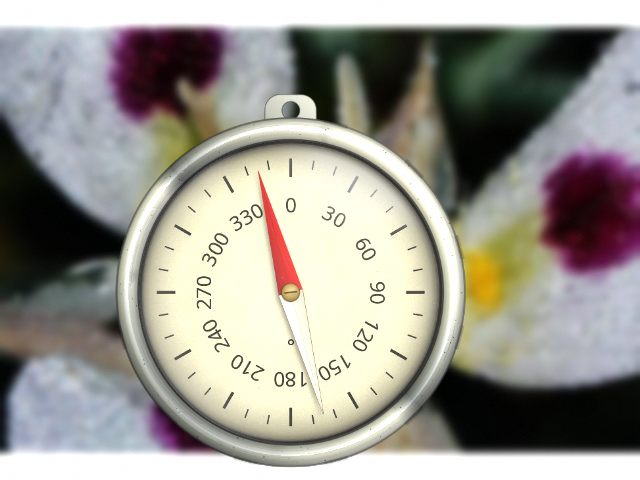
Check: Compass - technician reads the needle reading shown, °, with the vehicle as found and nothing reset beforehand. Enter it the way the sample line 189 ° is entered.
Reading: 345 °
